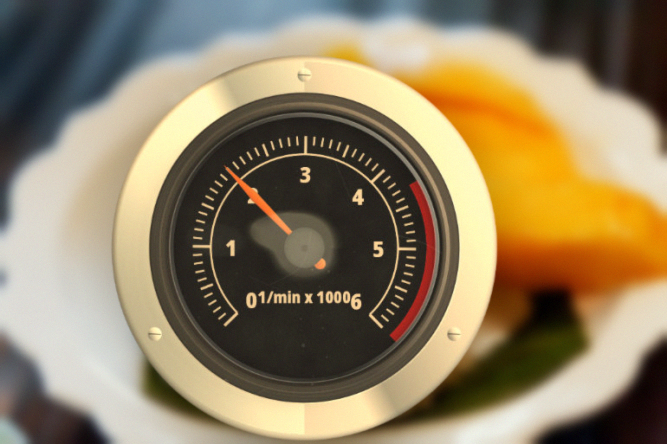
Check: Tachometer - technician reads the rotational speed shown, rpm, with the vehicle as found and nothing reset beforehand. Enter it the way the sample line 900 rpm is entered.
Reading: 2000 rpm
